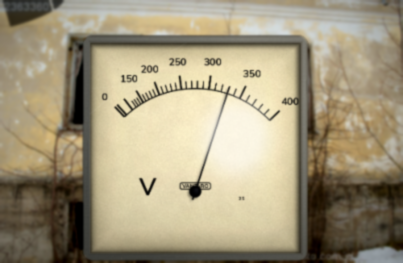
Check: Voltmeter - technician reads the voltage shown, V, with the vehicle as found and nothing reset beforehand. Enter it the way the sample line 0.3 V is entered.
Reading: 330 V
